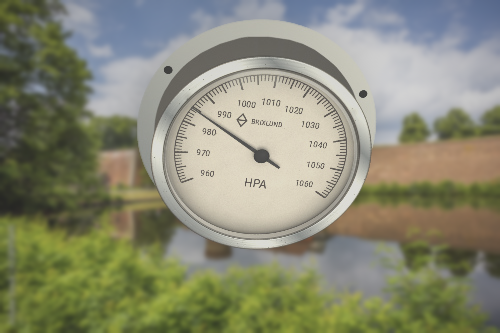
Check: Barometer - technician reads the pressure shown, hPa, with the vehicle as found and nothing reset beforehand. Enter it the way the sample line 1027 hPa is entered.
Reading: 985 hPa
